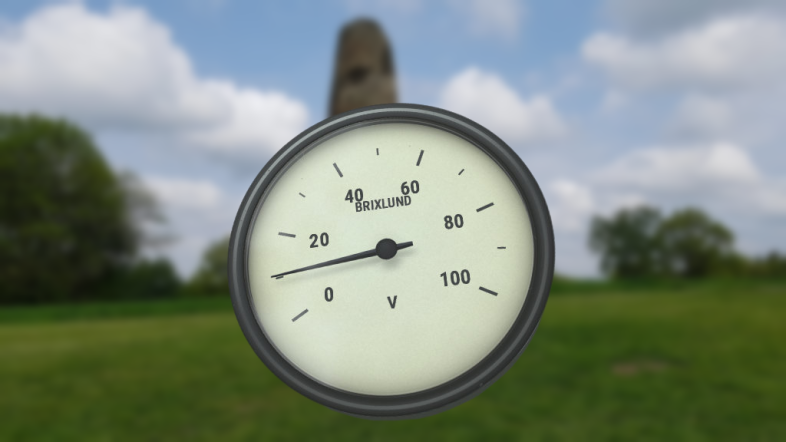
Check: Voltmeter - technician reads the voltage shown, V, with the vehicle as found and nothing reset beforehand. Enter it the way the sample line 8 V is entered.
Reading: 10 V
